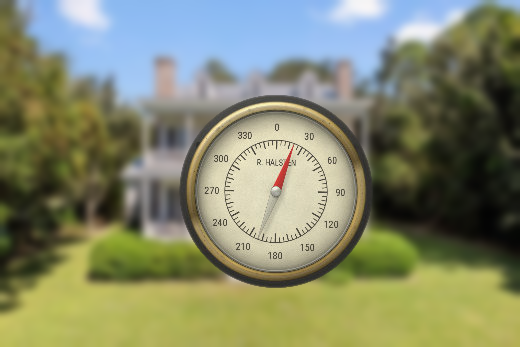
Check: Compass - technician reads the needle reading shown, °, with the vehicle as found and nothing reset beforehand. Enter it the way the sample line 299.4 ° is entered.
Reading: 20 °
